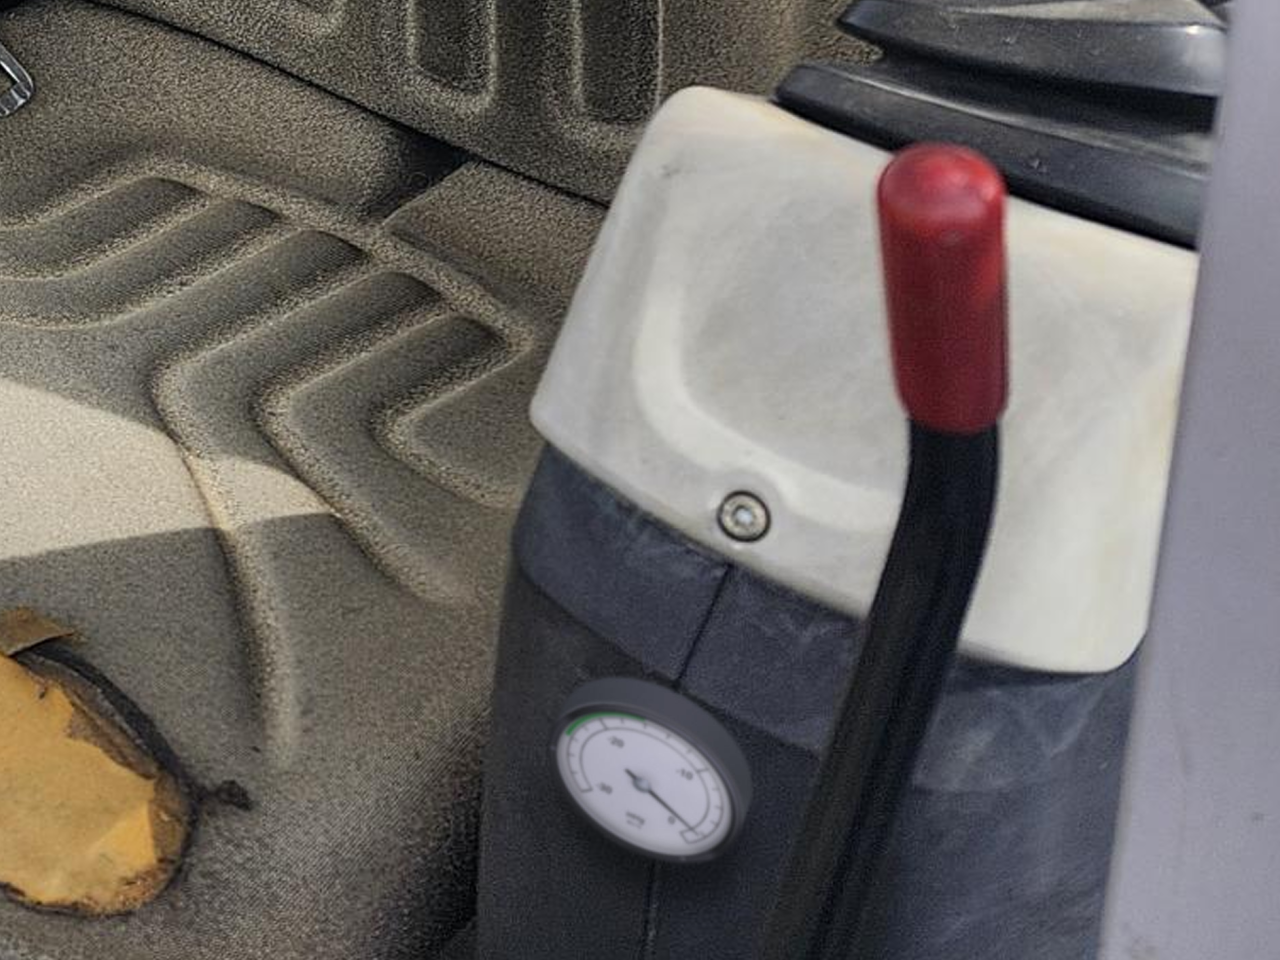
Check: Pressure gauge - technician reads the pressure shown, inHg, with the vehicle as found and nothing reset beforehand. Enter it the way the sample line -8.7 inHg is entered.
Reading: -2 inHg
